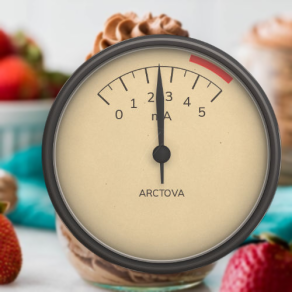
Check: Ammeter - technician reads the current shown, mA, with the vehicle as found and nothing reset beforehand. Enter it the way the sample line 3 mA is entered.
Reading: 2.5 mA
